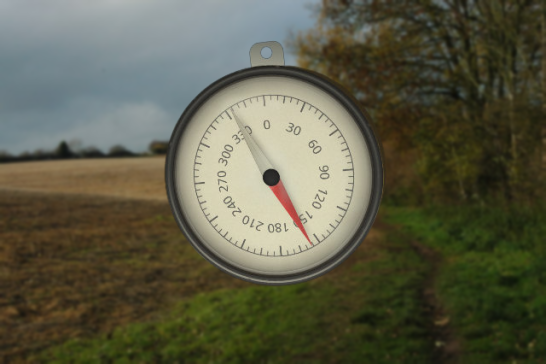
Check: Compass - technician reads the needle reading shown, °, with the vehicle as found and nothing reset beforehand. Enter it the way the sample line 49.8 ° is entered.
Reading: 155 °
